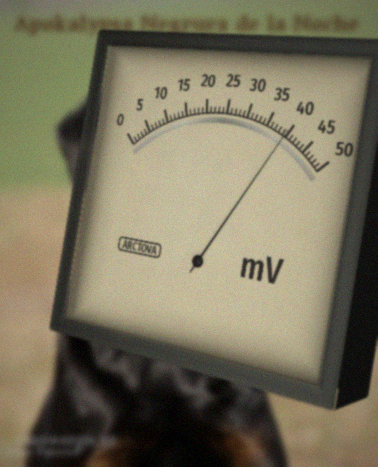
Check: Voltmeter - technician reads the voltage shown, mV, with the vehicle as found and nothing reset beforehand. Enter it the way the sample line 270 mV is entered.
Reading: 40 mV
